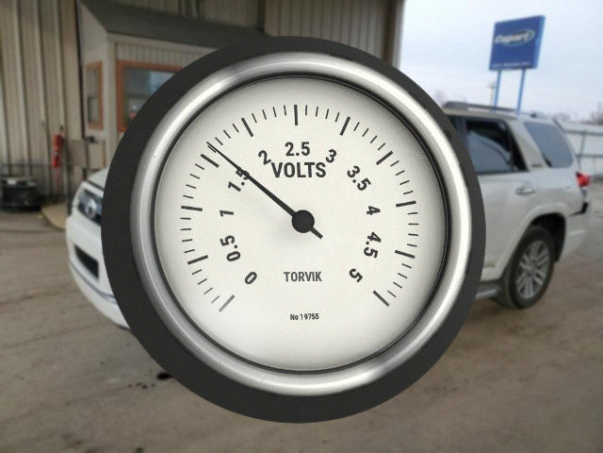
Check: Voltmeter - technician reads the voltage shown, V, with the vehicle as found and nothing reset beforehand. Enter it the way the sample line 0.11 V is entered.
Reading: 1.6 V
